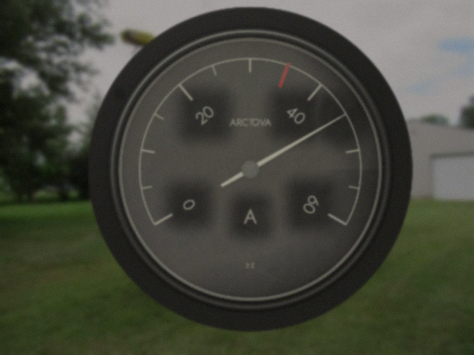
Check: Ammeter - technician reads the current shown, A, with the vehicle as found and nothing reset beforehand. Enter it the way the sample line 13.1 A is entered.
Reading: 45 A
